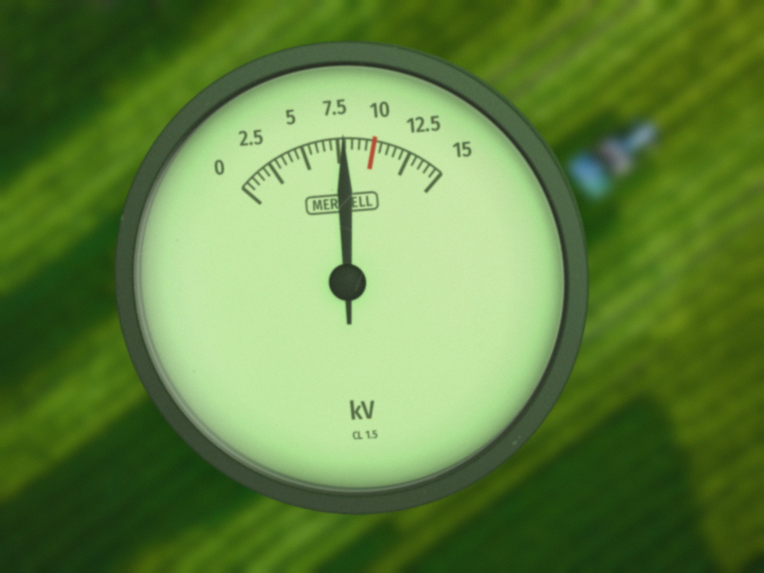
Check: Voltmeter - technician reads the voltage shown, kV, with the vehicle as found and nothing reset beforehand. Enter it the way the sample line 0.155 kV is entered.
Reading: 8 kV
